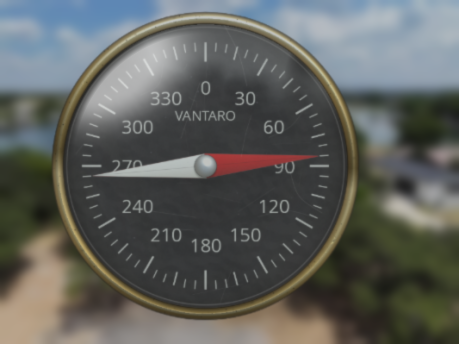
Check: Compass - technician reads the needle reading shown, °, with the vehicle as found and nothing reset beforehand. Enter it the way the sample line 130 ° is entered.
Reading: 85 °
